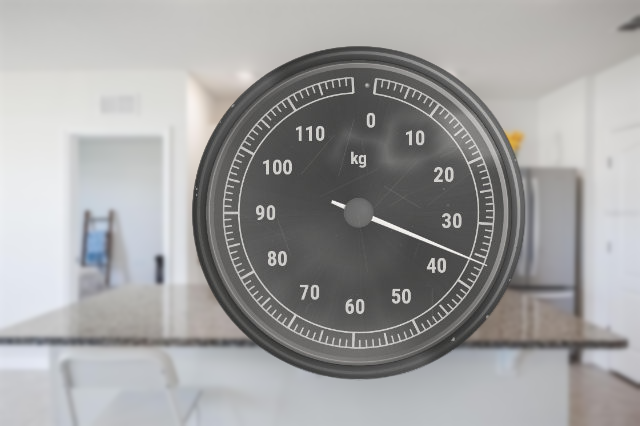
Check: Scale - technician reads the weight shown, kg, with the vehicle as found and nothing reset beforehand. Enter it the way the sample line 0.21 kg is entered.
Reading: 36 kg
